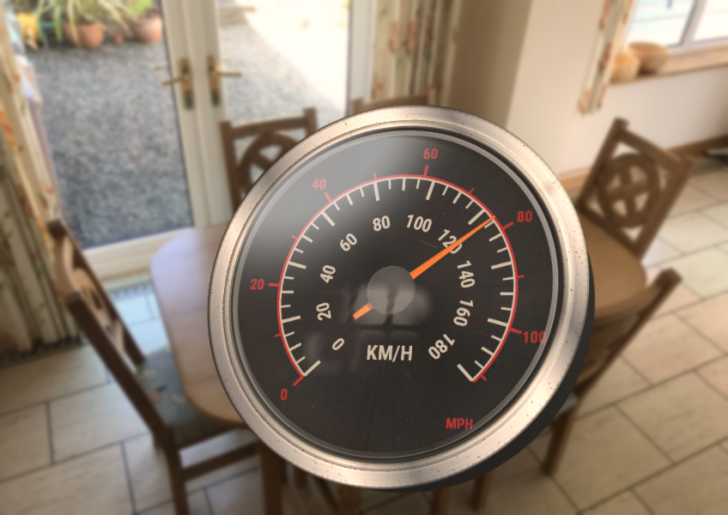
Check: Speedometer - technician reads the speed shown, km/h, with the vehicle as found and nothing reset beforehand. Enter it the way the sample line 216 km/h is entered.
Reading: 125 km/h
